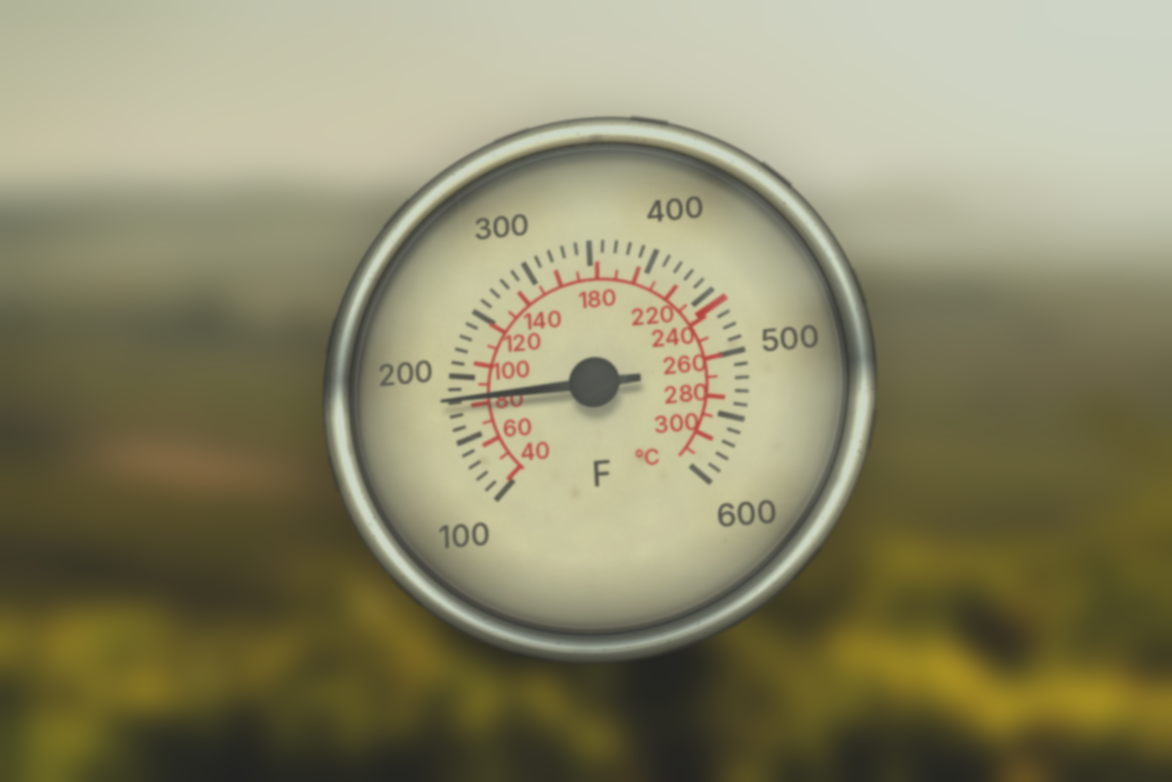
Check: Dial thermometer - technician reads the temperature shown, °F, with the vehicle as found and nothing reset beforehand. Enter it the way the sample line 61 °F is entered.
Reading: 180 °F
